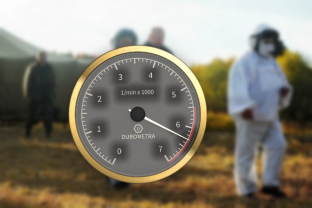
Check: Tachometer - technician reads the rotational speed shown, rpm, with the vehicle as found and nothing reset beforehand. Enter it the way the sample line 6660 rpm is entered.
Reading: 6300 rpm
